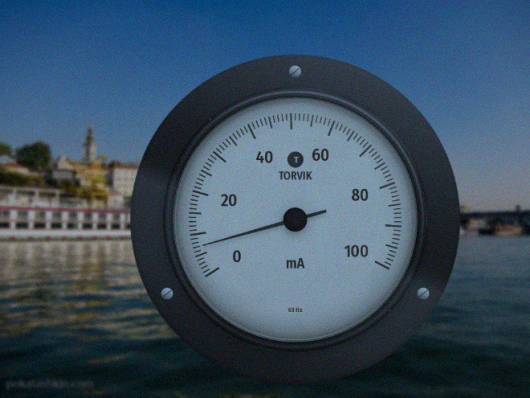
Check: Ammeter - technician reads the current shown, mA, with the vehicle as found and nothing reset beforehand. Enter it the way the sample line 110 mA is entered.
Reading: 7 mA
